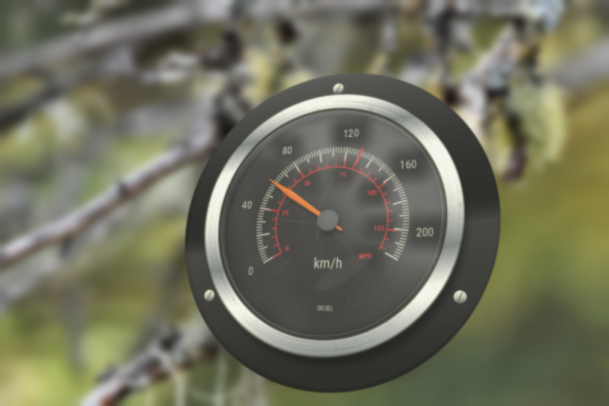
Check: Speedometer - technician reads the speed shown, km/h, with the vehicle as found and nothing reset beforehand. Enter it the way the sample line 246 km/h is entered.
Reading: 60 km/h
